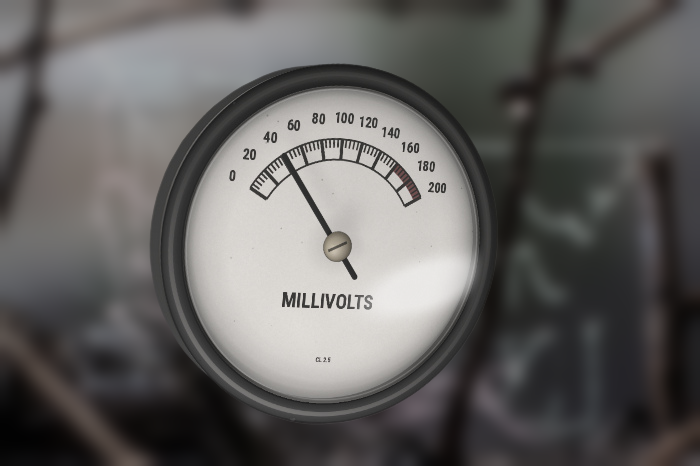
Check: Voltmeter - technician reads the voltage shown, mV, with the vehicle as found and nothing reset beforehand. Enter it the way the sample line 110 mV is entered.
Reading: 40 mV
